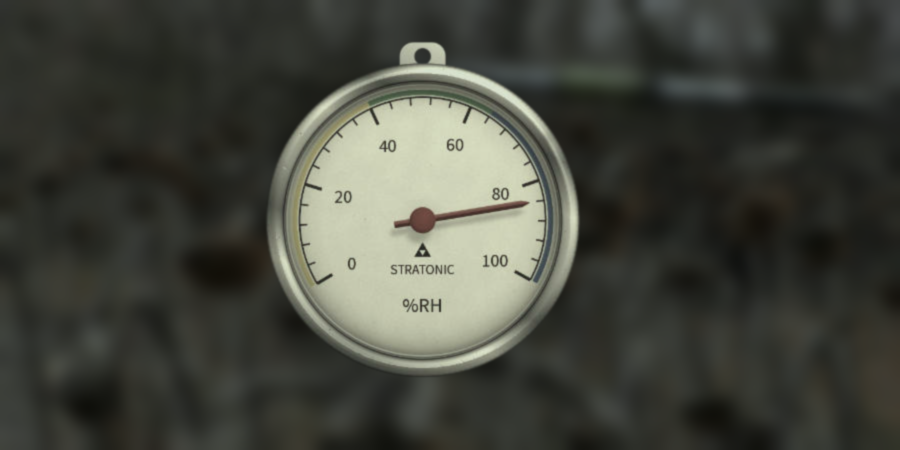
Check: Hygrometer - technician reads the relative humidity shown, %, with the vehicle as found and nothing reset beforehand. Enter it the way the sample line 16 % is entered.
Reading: 84 %
